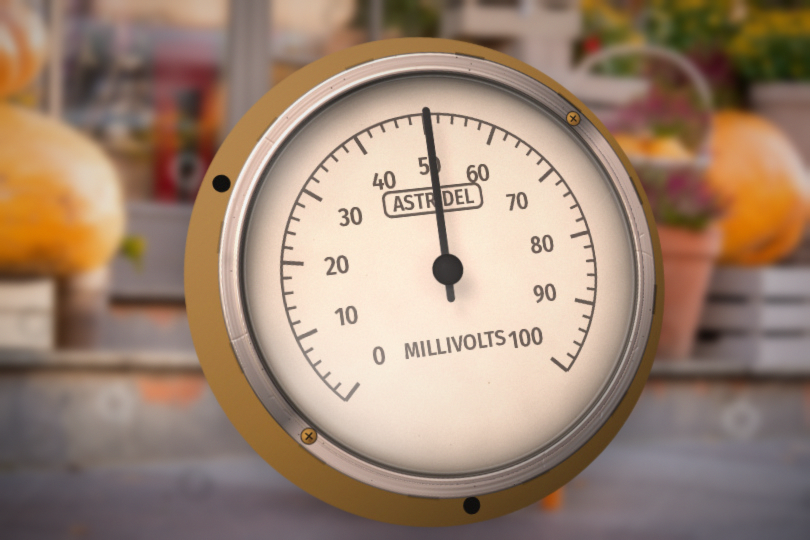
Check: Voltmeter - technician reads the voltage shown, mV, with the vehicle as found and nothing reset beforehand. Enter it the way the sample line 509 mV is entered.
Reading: 50 mV
